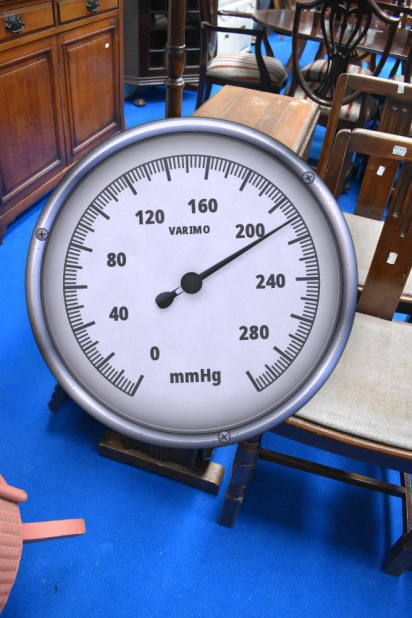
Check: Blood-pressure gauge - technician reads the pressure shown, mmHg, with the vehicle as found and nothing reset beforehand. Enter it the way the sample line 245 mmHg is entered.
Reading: 210 mmHg
